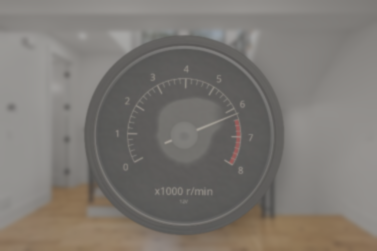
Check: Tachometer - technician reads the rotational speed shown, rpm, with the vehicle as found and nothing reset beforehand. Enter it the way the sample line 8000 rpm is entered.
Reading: 6200 rpm
